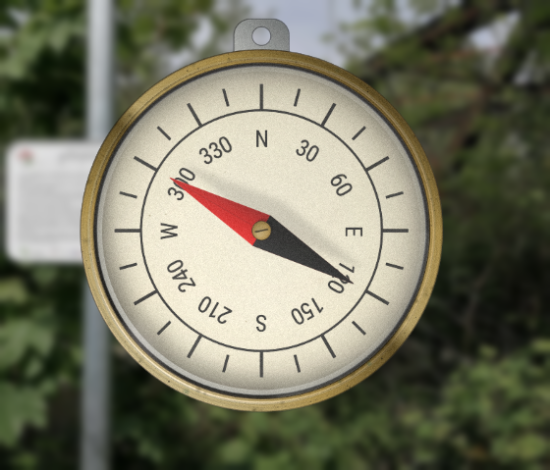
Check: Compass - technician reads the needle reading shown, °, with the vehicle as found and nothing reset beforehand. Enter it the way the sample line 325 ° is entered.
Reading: 300 °
